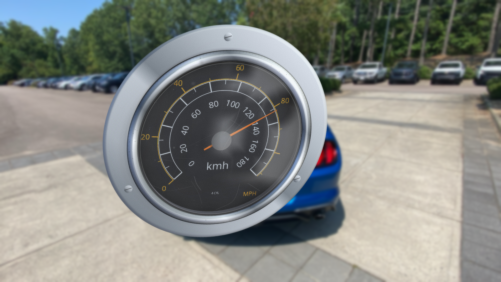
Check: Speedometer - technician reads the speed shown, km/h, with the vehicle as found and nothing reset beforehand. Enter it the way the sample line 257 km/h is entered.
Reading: 130 km/h
